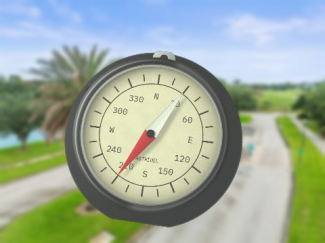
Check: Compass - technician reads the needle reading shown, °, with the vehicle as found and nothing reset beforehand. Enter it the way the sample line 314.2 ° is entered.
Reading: 210 °
